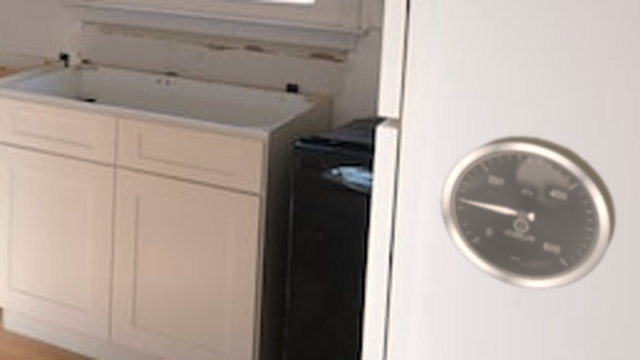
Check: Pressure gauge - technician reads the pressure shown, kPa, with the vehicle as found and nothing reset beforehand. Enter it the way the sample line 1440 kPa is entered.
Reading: 100 kPa
